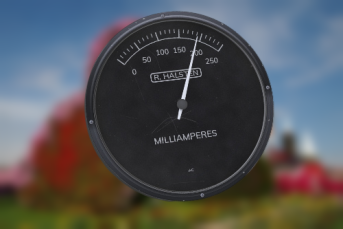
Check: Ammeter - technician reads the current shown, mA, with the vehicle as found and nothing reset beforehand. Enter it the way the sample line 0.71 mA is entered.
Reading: 190 mA
